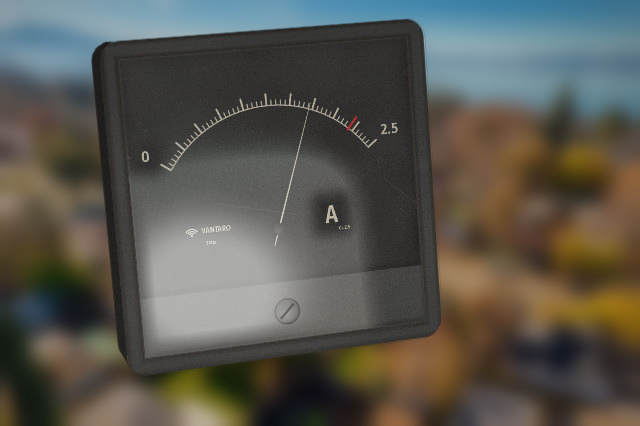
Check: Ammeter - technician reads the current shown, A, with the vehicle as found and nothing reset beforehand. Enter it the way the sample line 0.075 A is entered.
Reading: 1.7 A
